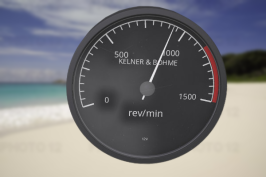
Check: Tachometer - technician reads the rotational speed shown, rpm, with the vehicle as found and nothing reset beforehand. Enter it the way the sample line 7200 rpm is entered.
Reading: 925 rpm
